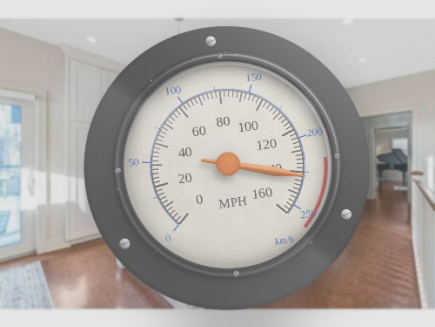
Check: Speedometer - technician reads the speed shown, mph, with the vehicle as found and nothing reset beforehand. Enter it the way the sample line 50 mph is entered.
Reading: 142 mph
